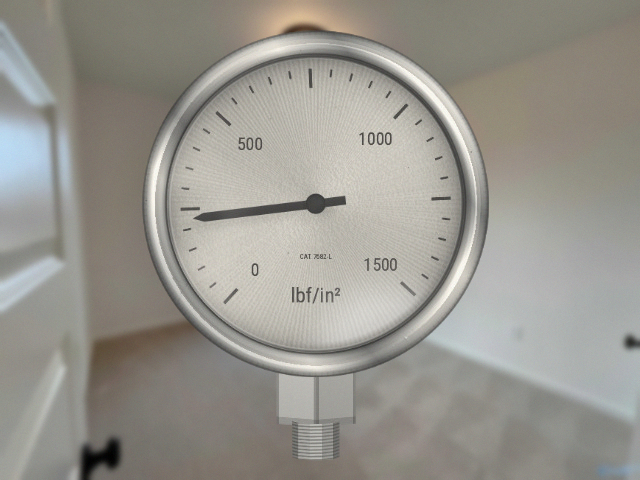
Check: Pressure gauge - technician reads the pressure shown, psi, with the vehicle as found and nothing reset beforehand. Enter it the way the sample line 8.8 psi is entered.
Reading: 225 psi
